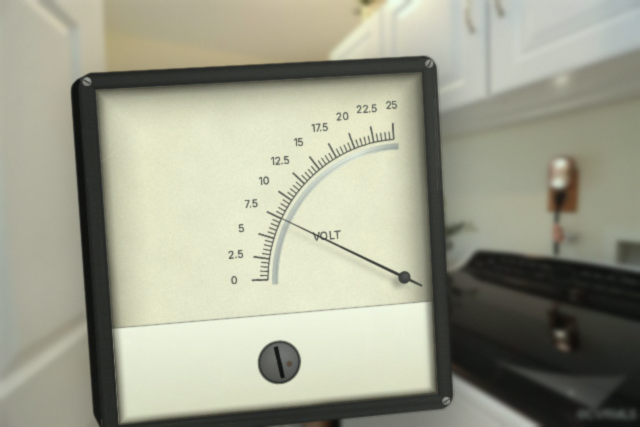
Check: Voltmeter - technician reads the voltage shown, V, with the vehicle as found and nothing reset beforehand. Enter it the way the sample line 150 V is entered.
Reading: 7.5 V
